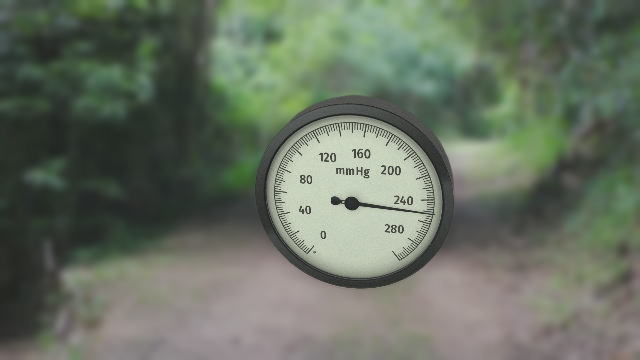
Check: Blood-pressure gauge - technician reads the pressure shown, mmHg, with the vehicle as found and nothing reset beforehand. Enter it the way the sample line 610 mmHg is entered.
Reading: 250 mmHg
